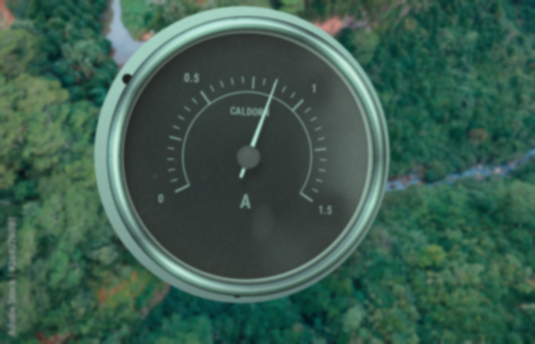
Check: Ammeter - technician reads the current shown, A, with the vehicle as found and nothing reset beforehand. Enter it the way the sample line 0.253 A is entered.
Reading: 0.85 A
